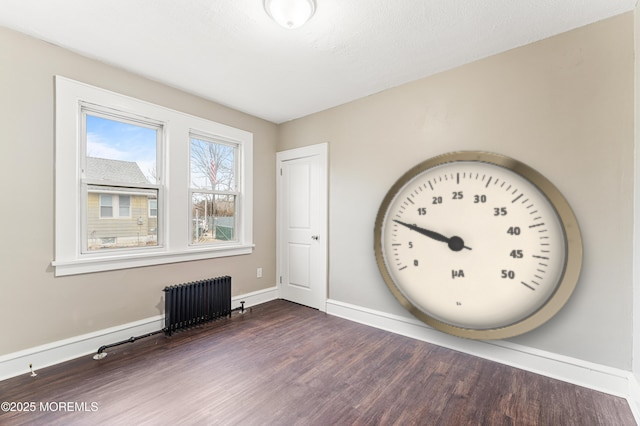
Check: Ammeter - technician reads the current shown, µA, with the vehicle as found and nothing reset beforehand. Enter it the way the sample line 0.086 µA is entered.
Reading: 10 µA
